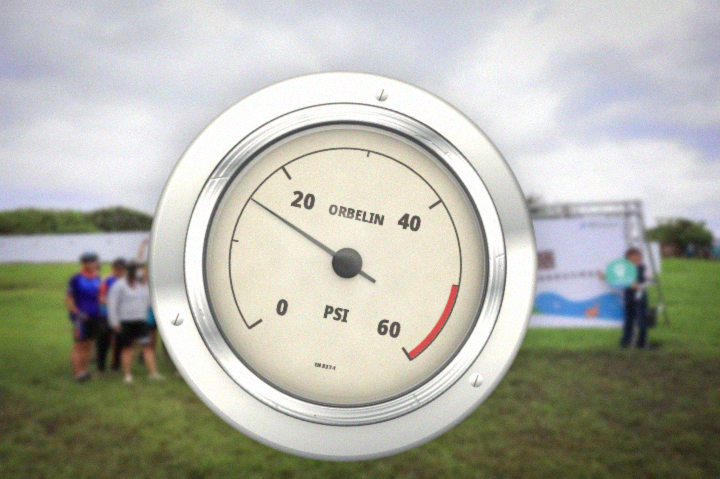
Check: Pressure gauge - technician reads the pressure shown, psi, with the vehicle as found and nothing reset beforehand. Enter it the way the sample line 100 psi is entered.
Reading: 15 psi
